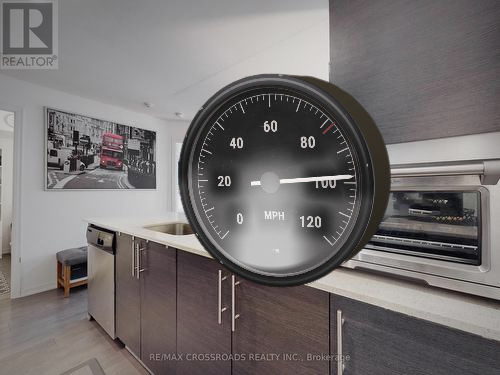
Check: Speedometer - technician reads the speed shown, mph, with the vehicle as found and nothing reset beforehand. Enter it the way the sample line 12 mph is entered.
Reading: 98 mph
